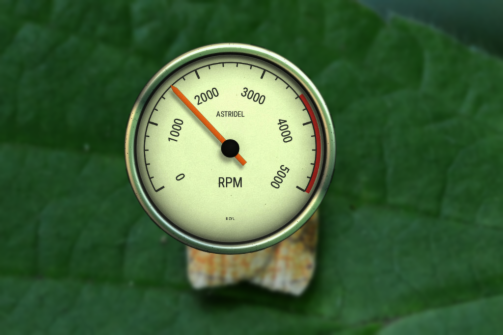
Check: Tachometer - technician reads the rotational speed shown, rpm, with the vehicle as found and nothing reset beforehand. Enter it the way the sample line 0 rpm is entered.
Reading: 1600 rpm
